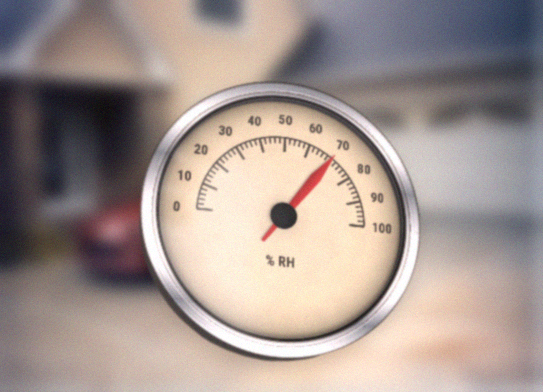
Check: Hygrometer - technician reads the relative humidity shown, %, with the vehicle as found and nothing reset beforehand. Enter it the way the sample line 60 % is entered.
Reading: 70 %
